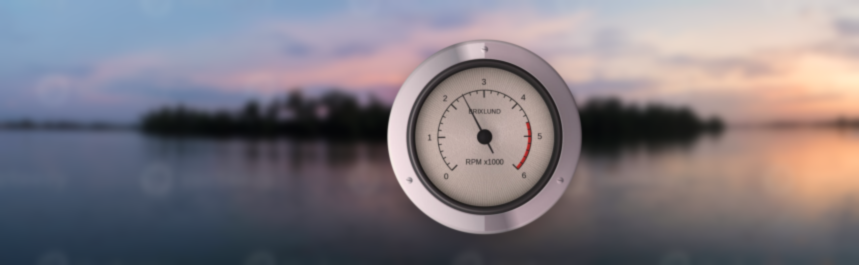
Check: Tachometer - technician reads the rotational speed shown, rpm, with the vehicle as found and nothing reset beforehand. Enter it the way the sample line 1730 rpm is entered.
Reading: 2400 rpm
